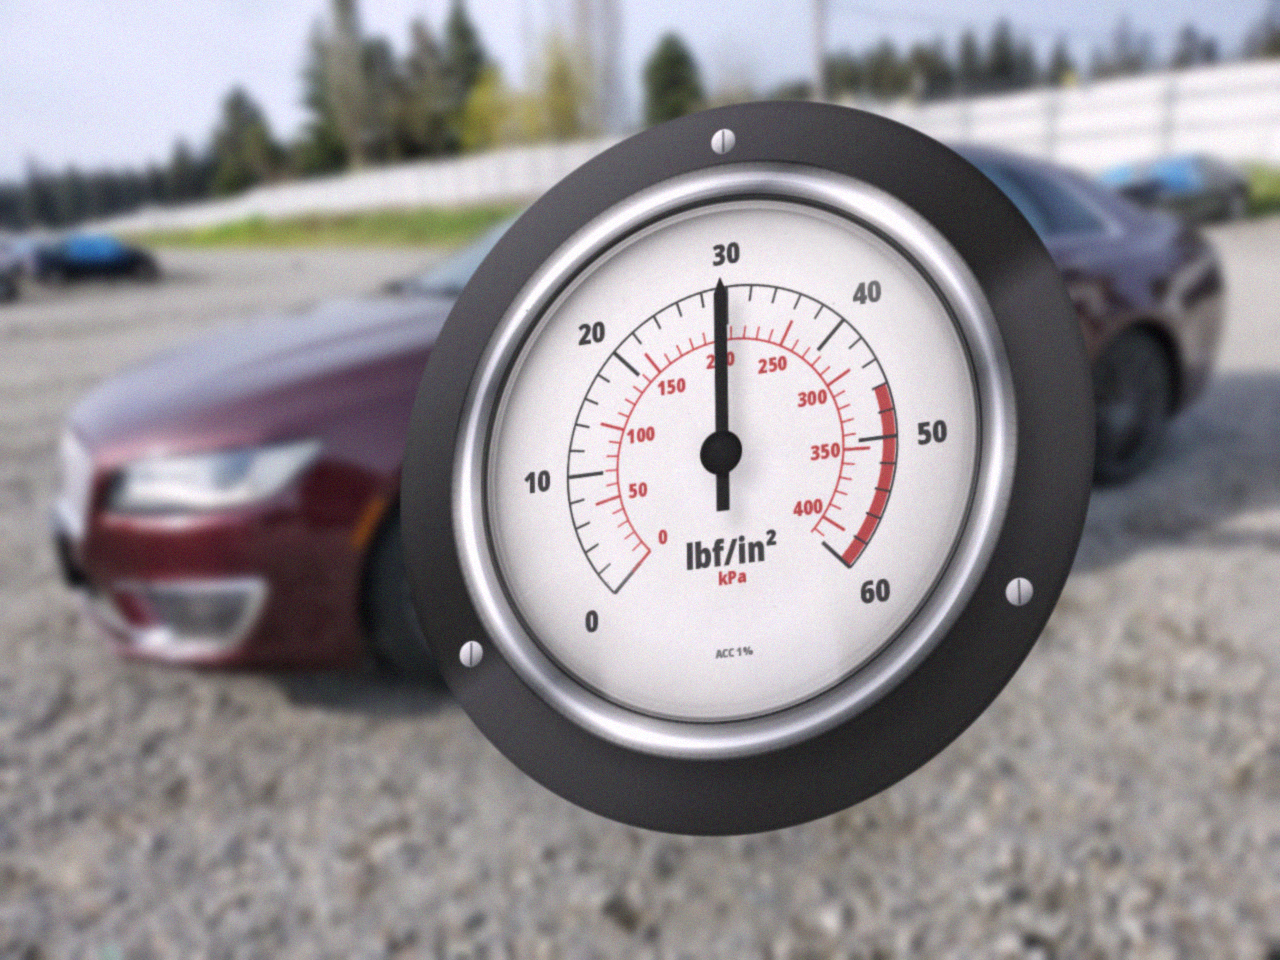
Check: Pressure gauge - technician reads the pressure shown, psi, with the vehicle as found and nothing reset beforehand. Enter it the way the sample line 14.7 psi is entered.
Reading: 30 psi
